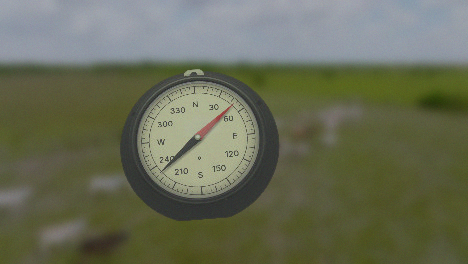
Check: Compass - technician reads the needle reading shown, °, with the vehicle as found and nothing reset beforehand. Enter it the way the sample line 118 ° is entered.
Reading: 50 °
